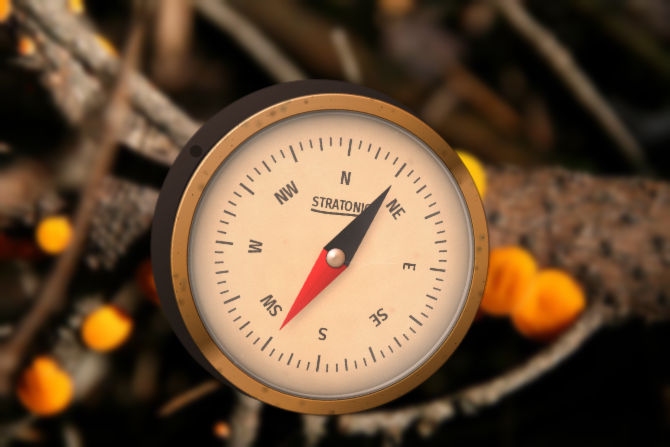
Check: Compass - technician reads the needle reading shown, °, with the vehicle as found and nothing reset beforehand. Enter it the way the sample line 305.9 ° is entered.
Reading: 210 °
